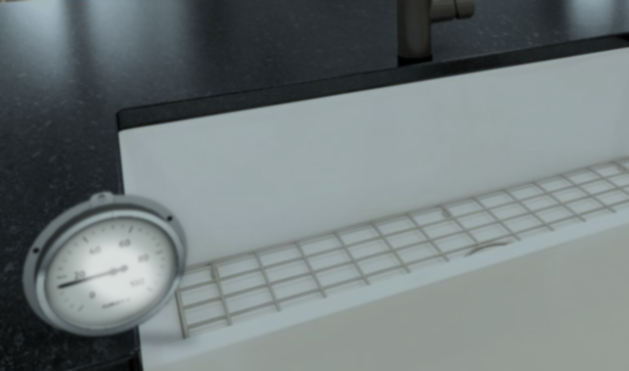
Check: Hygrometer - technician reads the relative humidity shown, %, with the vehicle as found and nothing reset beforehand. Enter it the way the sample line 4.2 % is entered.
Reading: 16 %
